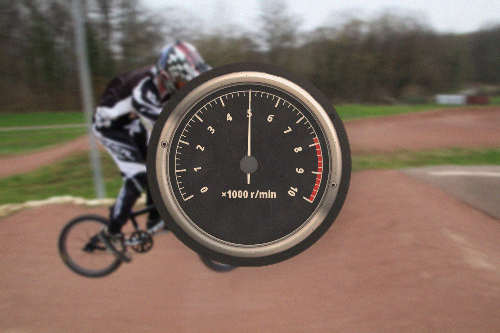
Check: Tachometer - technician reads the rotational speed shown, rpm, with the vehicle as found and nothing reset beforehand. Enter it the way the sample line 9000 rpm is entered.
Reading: 5000 rpm
